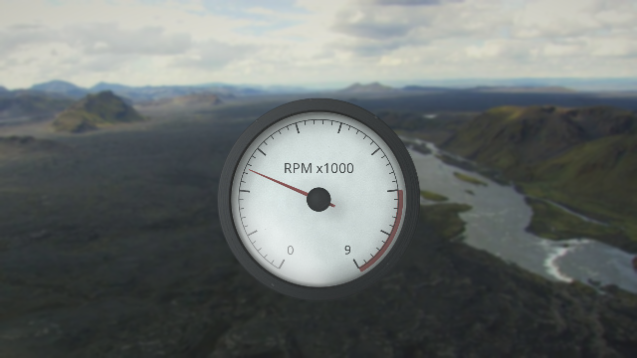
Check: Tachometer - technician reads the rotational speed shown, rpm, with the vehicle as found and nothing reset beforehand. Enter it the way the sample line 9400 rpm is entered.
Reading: 2500 rpm
